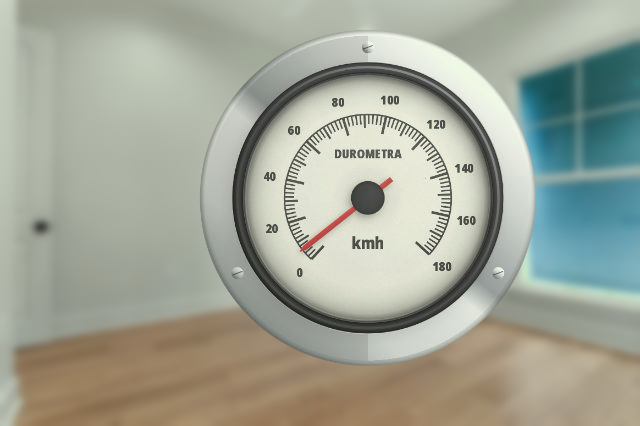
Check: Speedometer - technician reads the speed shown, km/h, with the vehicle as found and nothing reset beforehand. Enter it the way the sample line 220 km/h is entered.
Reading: 6 km/h
